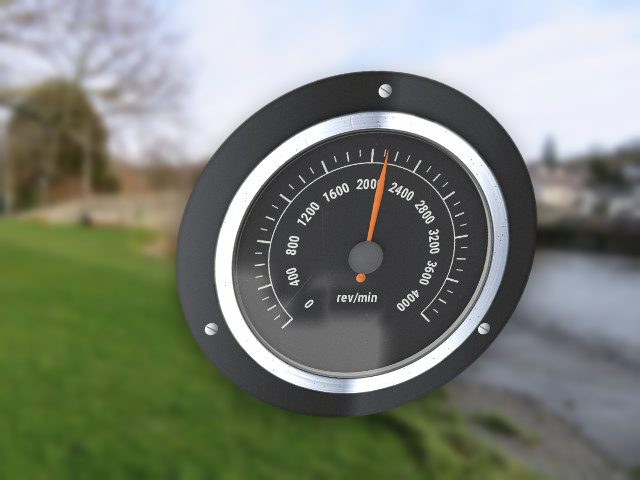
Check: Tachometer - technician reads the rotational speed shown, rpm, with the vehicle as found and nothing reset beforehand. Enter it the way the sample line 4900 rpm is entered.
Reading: 2100 rpm
